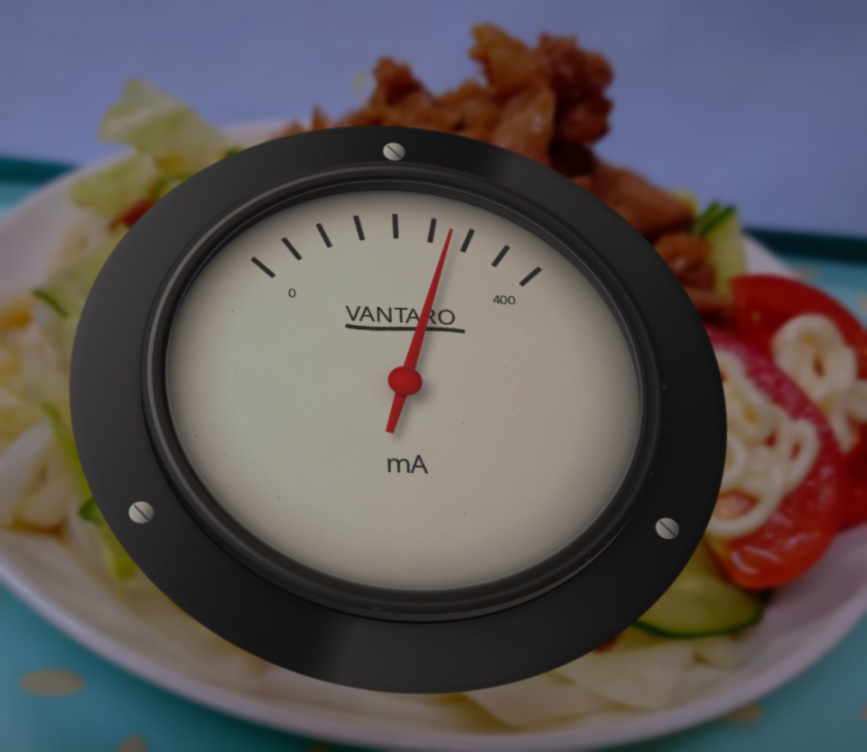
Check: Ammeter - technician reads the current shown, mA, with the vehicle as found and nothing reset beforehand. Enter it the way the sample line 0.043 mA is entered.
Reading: 275 mA
